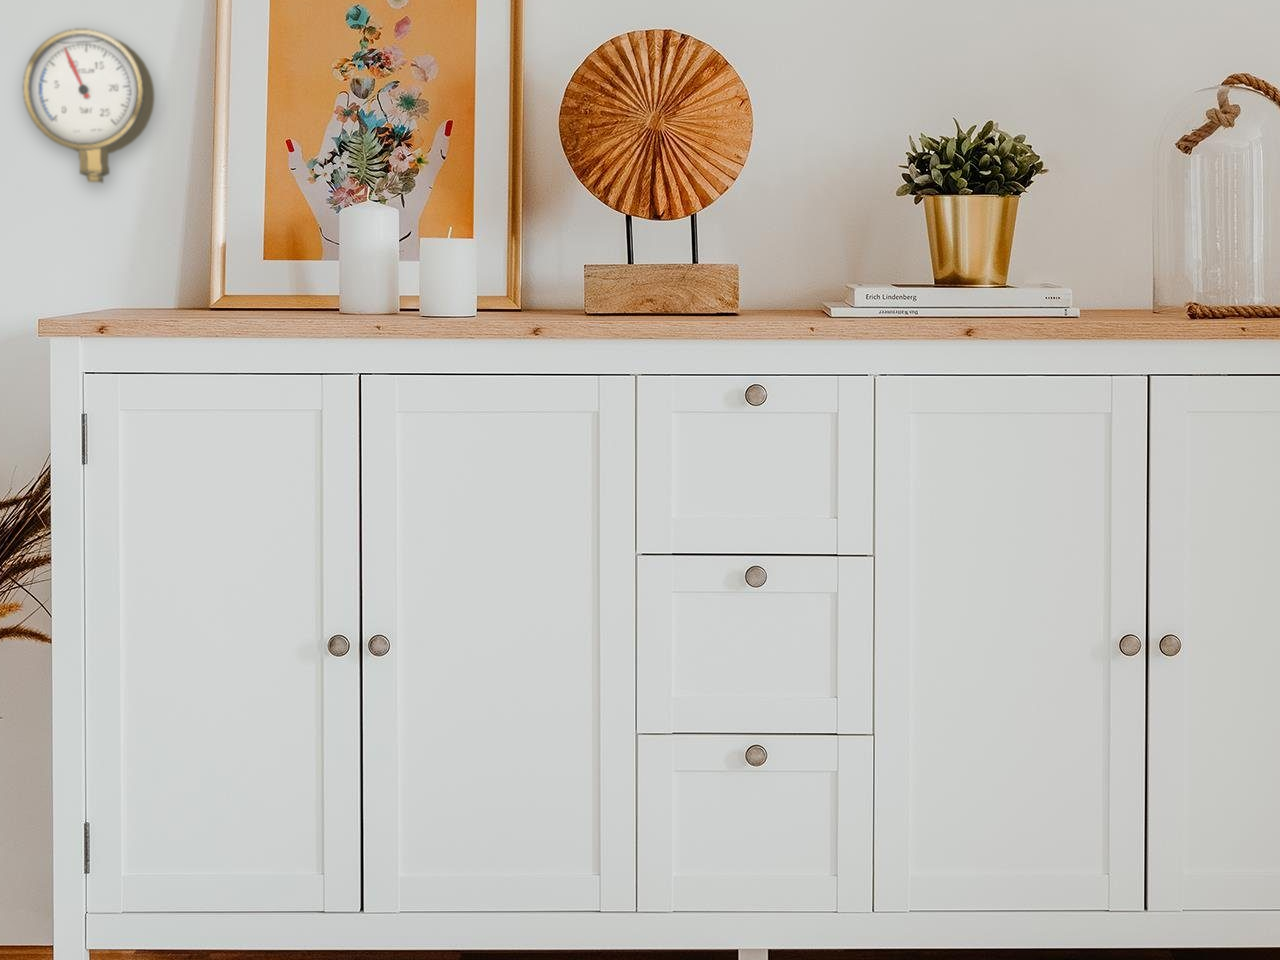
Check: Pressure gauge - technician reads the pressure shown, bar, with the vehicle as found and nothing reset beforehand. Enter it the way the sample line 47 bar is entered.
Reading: 10 bar
